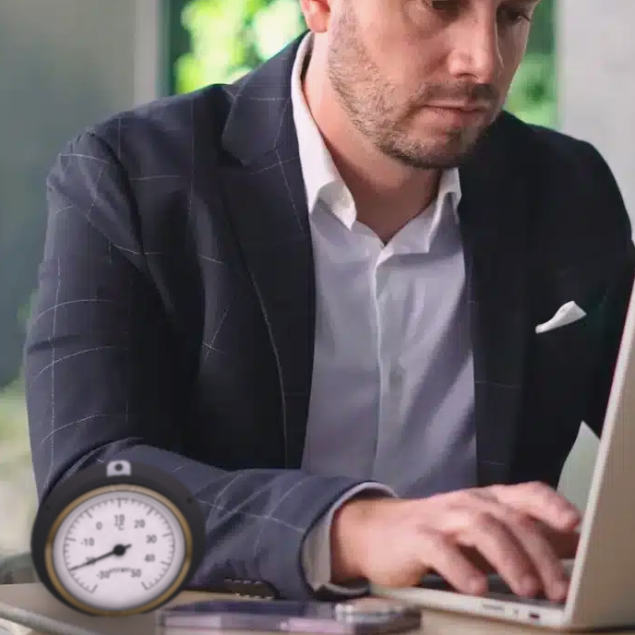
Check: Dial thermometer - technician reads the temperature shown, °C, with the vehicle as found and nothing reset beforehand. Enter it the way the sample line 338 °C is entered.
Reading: -20 °C
